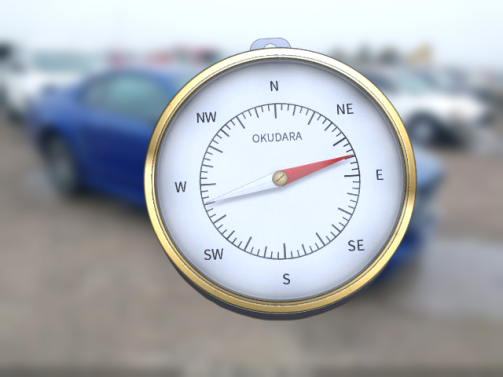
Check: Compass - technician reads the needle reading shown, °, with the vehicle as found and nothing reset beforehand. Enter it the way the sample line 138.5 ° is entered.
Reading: 75 °
